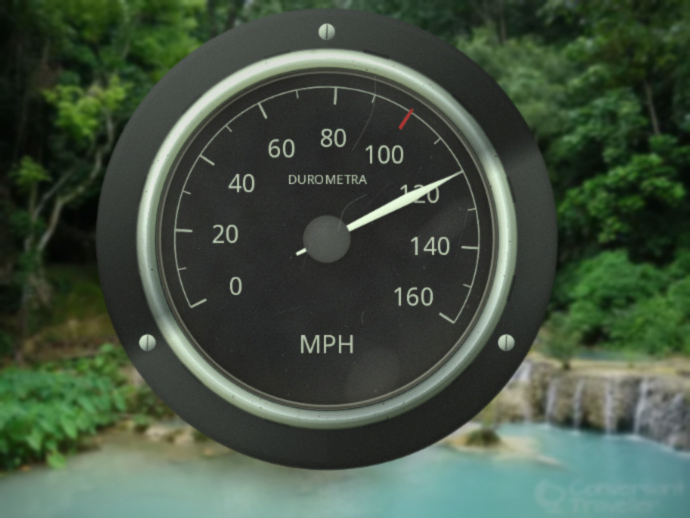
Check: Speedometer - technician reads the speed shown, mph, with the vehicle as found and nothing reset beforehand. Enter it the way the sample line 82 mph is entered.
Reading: 120 mph
